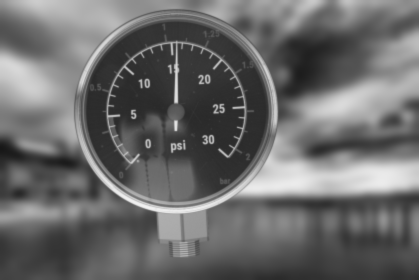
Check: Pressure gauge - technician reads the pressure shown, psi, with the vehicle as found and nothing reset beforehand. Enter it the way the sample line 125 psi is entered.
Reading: 15.5 psi
